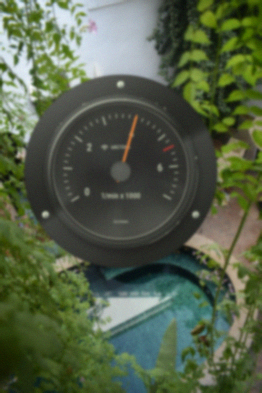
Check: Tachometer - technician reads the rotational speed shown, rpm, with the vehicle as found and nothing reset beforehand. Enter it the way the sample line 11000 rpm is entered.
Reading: 4000 rpm
